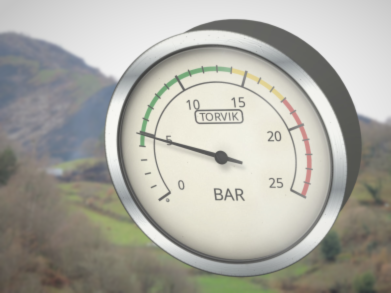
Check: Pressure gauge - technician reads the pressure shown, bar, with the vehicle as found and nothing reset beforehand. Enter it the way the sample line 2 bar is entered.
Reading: 5 bar
